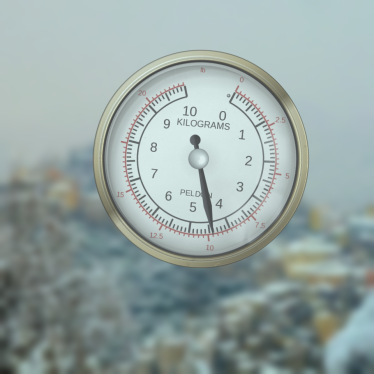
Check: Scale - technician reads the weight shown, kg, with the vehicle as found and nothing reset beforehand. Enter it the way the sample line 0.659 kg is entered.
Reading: 4.4 kg
